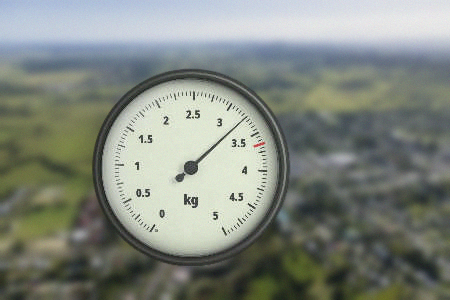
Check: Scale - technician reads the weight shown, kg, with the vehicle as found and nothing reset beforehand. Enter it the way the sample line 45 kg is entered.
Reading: 3.25 kg
